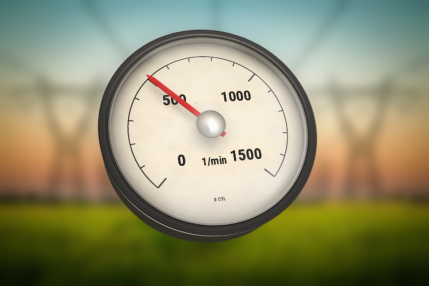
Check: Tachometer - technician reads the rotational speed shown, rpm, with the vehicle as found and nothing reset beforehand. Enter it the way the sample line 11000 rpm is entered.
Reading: 500 rpm
